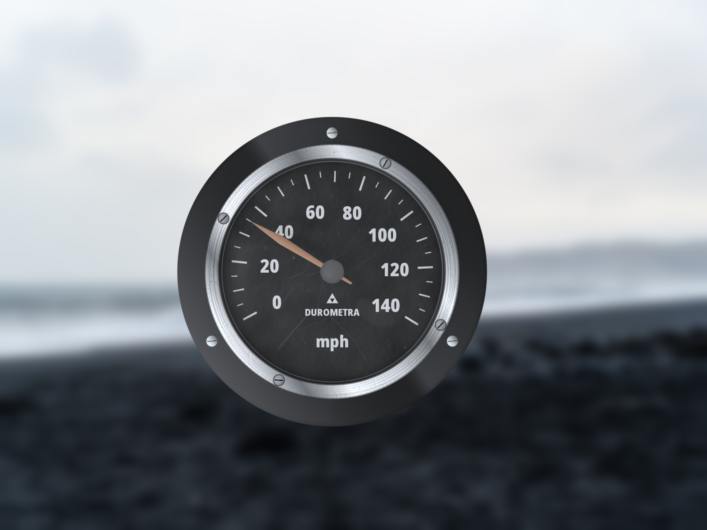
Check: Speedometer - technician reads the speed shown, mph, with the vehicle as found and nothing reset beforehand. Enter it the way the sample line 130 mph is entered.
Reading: 35 mph
